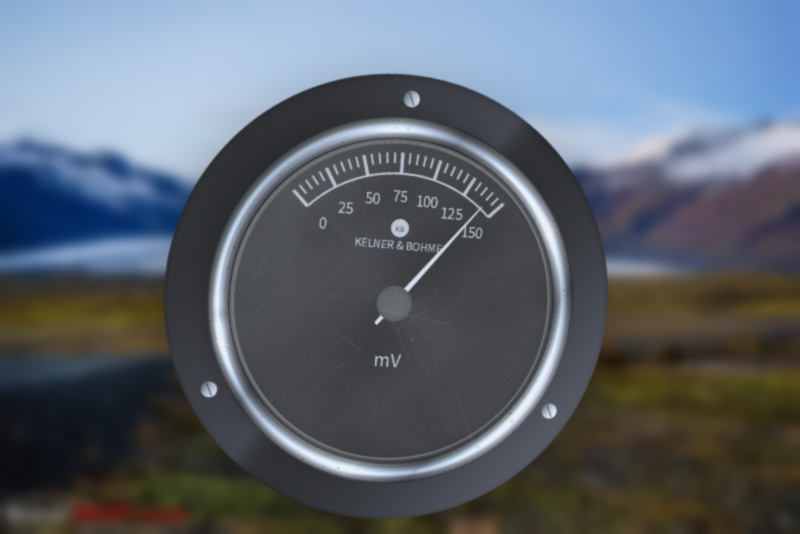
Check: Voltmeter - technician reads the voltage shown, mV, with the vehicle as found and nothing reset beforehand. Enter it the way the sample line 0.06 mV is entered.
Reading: 140 mV
